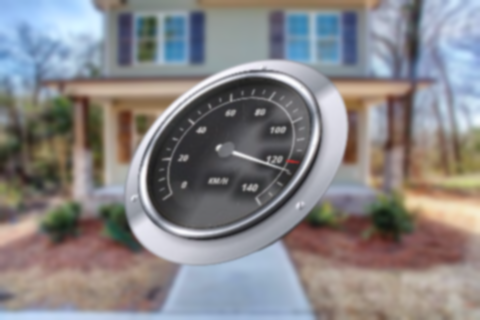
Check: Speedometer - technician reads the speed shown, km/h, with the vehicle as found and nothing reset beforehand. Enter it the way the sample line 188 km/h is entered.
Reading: 125 km/h
